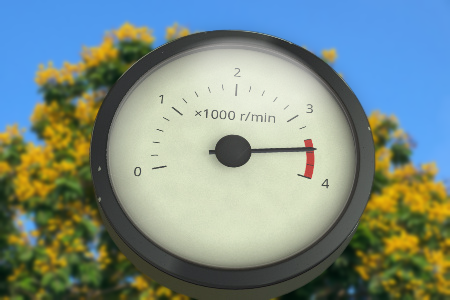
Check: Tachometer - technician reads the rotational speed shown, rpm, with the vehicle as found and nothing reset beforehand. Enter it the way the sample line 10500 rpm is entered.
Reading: 3600 rpm
